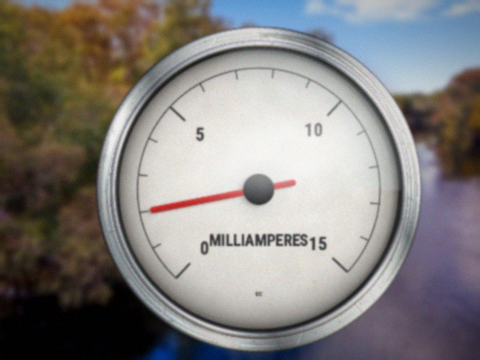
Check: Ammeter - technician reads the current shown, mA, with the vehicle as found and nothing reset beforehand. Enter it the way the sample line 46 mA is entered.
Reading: 2 mA
